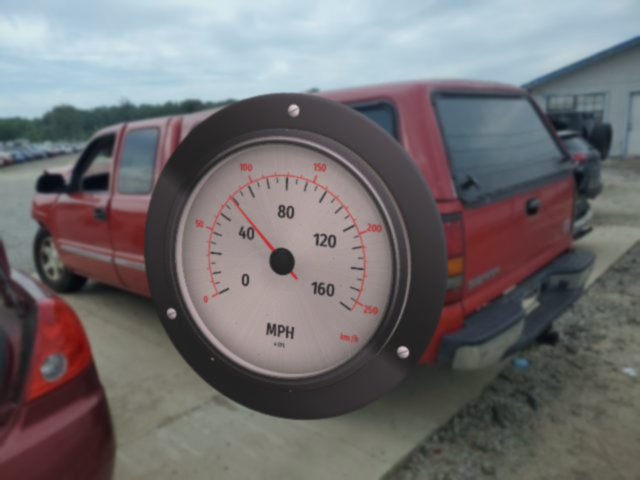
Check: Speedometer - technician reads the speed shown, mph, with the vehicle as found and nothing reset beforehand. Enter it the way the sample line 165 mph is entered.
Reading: 50 mph
